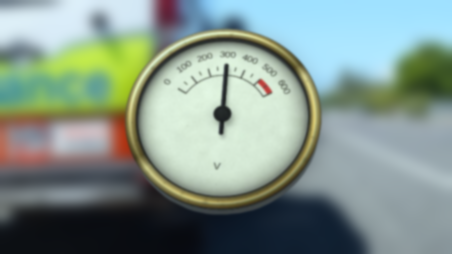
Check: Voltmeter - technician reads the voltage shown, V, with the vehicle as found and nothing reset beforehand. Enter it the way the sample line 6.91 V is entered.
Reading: 300 V
